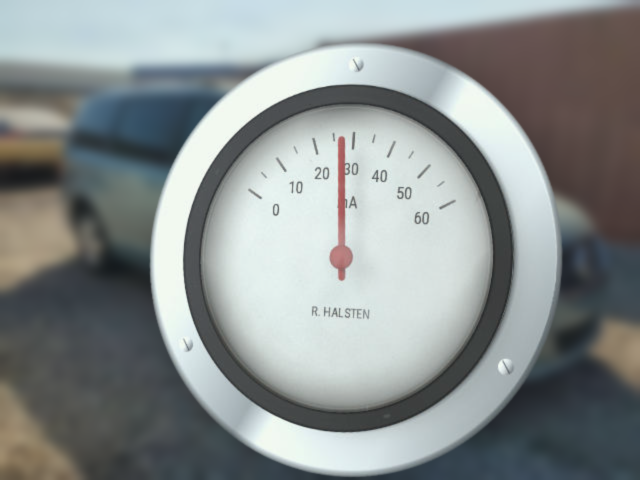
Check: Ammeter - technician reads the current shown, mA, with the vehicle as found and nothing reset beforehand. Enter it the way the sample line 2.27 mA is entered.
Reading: 27.5 mA
